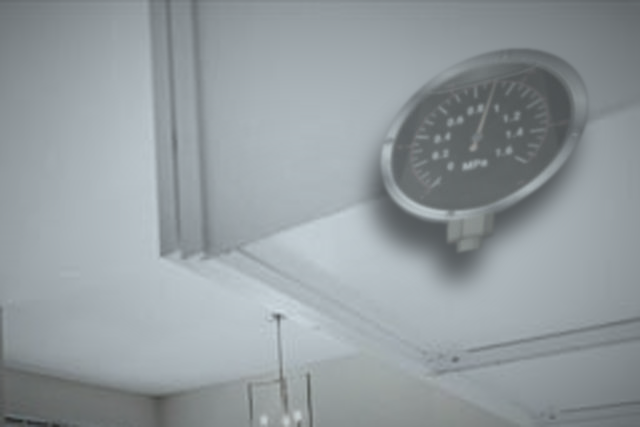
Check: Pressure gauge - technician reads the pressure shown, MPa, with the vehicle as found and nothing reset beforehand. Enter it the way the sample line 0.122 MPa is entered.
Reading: 0.9 MPa
